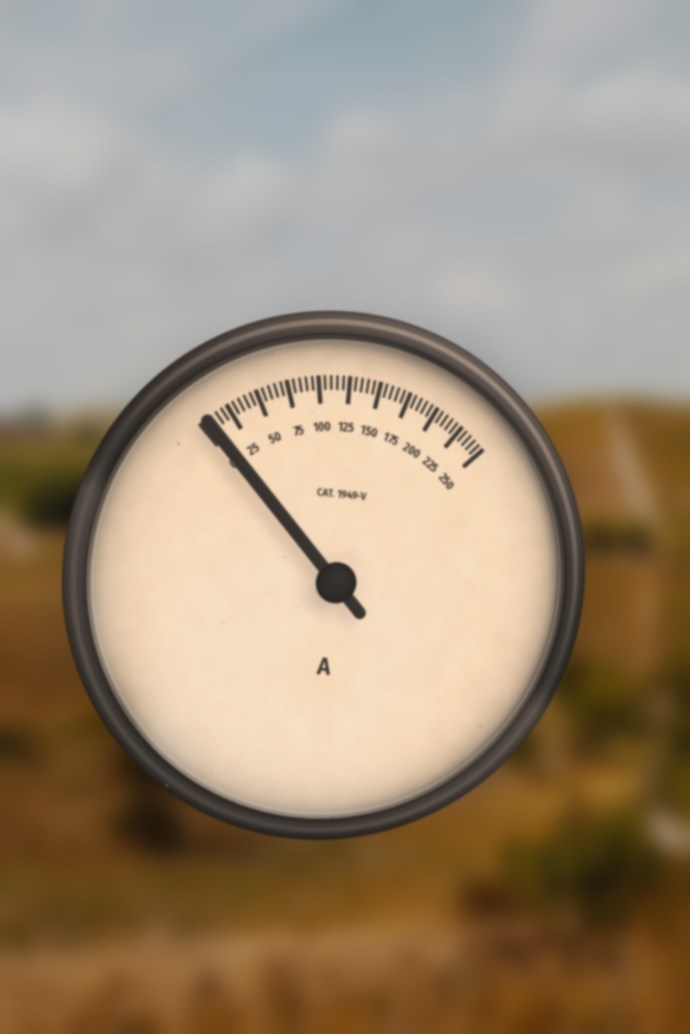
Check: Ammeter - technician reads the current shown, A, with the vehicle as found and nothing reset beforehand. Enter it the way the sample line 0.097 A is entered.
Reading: 5 A
